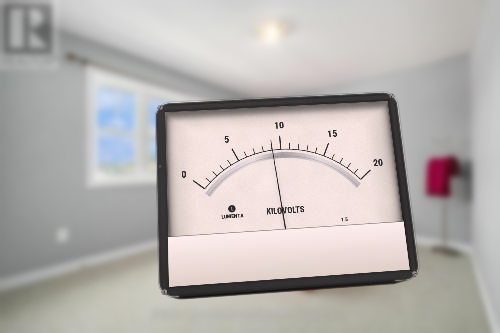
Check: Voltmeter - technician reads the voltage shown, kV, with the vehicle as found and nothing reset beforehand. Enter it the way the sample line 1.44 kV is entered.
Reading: 9 kV
